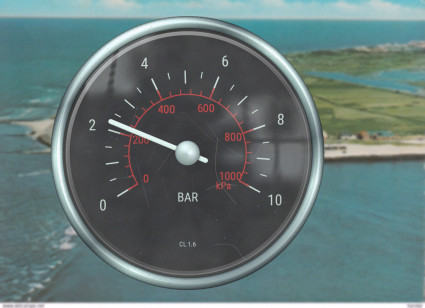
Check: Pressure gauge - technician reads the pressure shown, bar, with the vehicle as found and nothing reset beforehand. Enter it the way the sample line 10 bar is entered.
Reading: 2.25 bar
